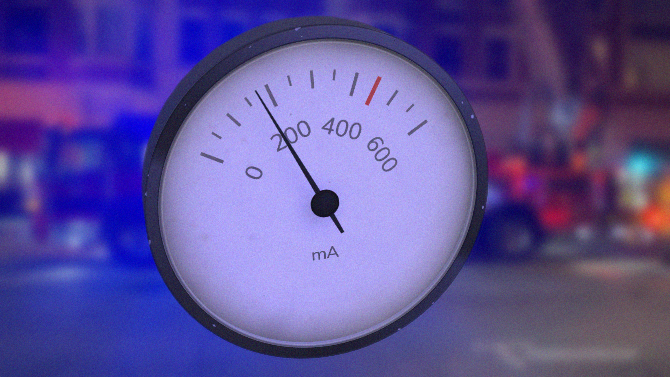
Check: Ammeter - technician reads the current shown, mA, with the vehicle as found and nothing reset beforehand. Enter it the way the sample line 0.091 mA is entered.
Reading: 175 mA
